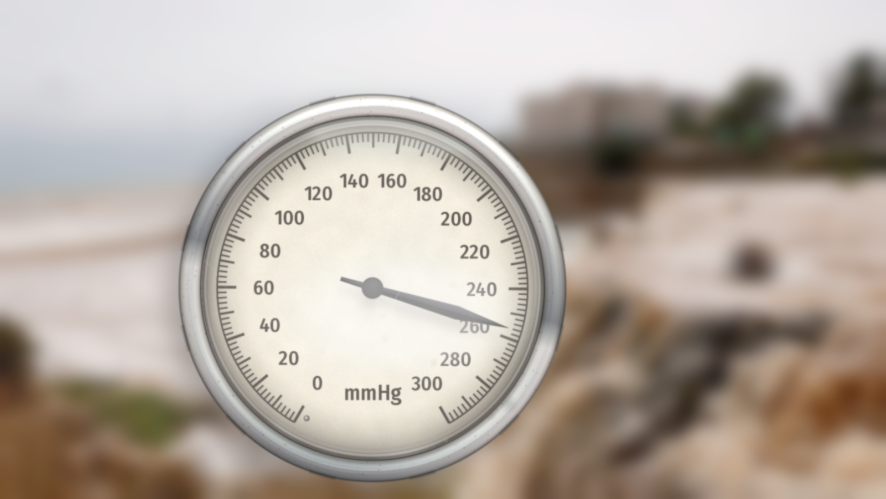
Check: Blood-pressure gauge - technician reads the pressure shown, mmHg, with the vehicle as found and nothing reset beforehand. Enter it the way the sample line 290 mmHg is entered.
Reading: 256 mmHg
